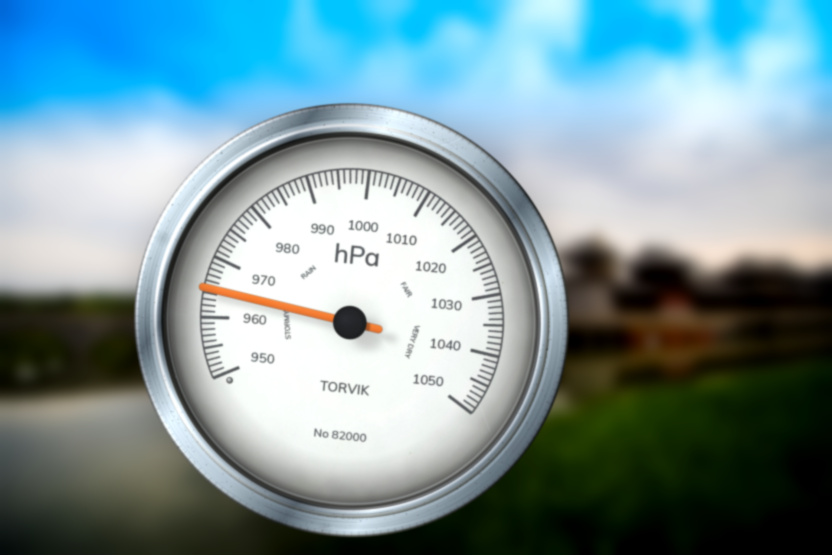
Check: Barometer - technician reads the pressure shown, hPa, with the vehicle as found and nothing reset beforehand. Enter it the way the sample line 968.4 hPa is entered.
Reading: 965 hPa
